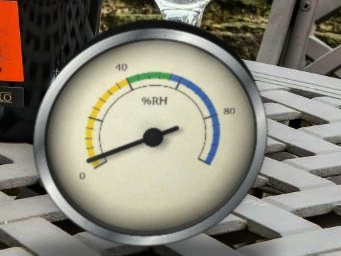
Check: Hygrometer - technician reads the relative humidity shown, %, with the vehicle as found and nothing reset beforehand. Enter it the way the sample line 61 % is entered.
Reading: 4 %
